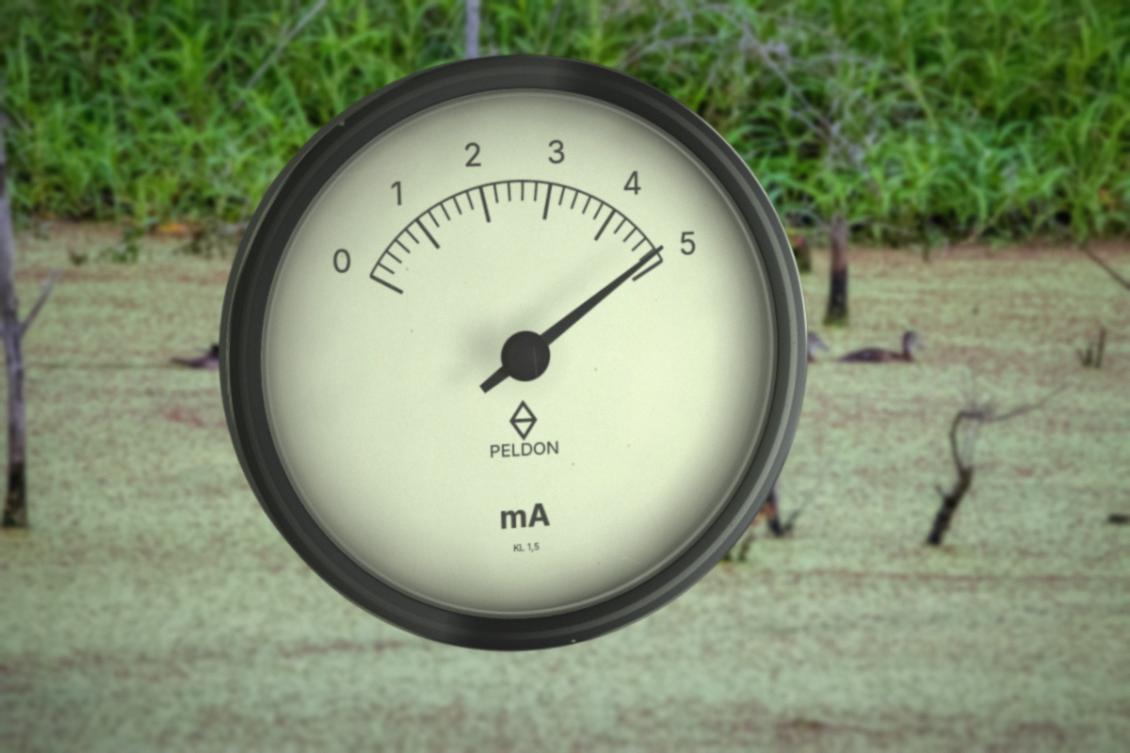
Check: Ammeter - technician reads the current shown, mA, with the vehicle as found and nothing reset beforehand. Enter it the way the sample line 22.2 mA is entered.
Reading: 4.8 mA
